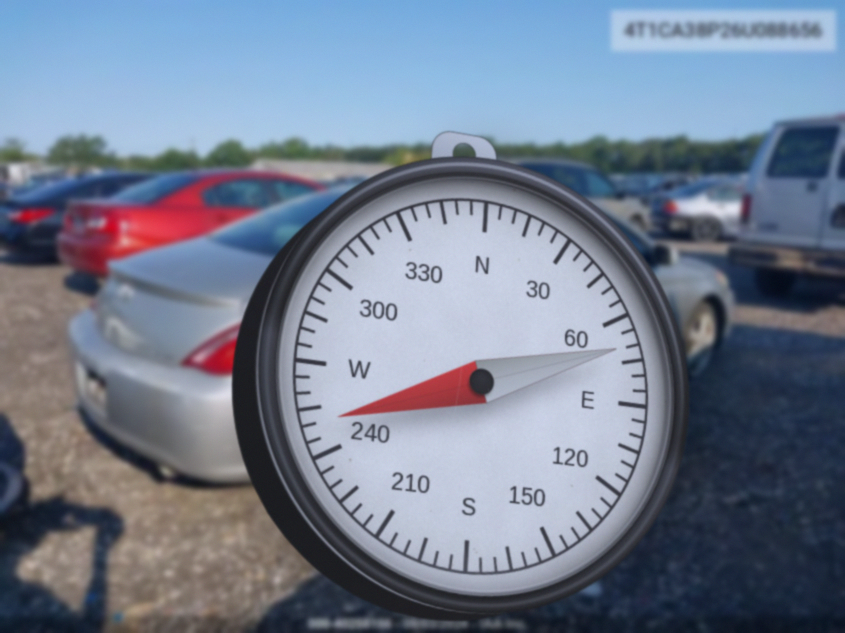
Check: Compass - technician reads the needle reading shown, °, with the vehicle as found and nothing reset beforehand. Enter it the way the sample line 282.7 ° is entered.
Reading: 250 °
